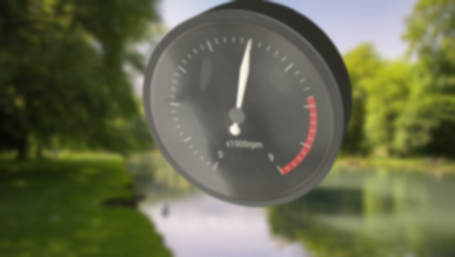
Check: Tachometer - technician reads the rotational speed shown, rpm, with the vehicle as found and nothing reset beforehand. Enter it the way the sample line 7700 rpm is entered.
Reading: 5000 rpm
